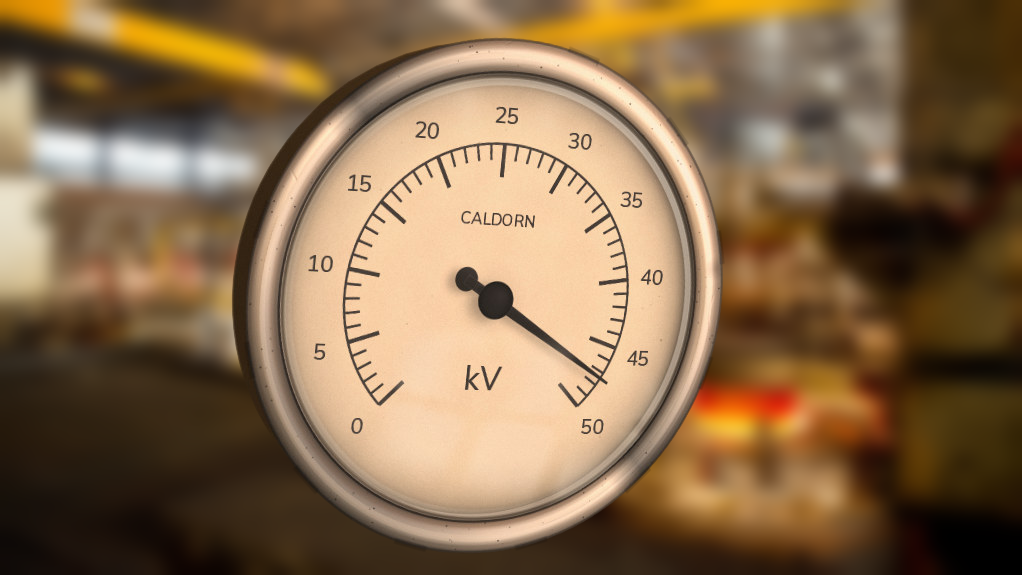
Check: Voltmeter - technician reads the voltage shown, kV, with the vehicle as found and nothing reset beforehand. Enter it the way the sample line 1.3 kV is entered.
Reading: 47.5 kV
